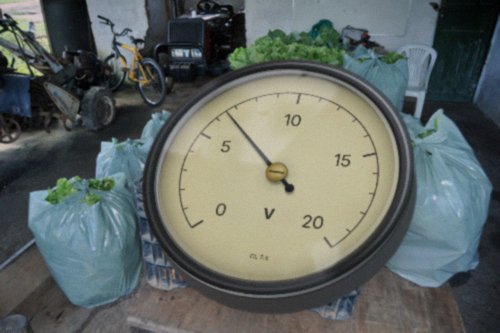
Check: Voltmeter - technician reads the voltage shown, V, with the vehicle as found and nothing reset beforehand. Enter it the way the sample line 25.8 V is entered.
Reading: 6.5 V
